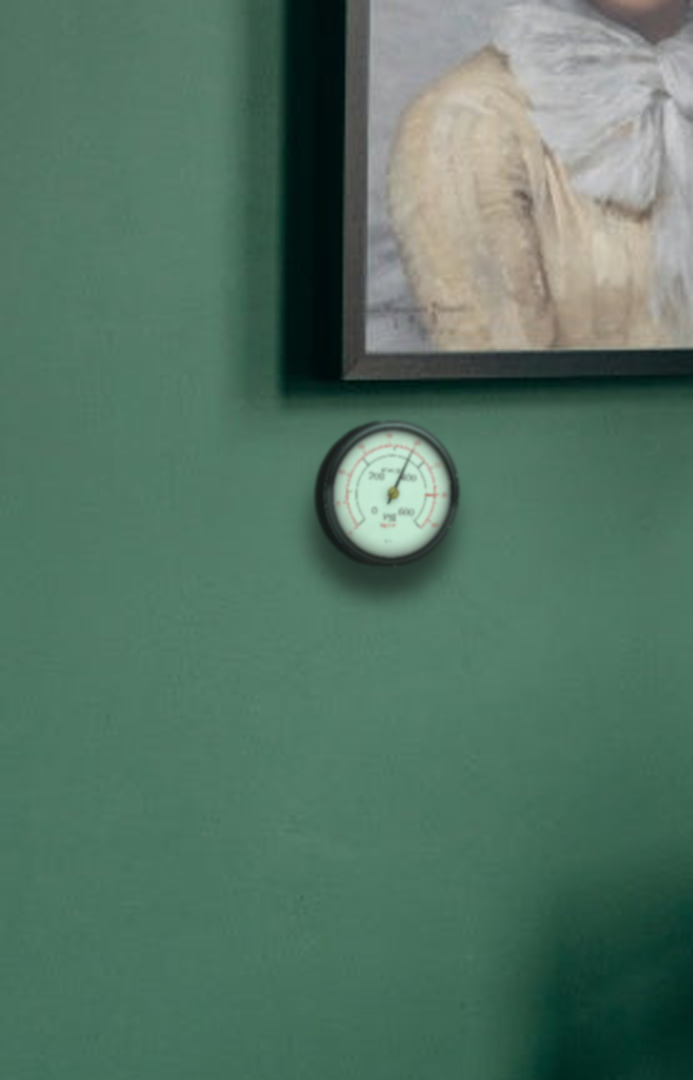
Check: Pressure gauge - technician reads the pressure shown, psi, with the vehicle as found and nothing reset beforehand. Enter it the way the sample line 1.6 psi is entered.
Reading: 350 psi
